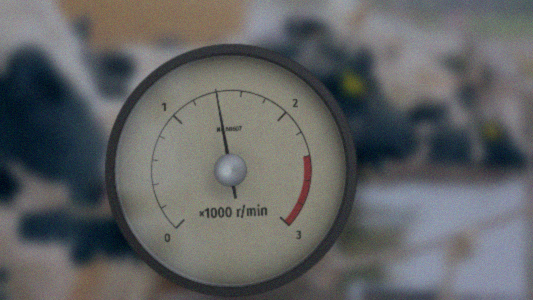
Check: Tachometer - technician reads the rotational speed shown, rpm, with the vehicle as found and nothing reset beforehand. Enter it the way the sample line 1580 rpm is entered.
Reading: 1400 rpm
